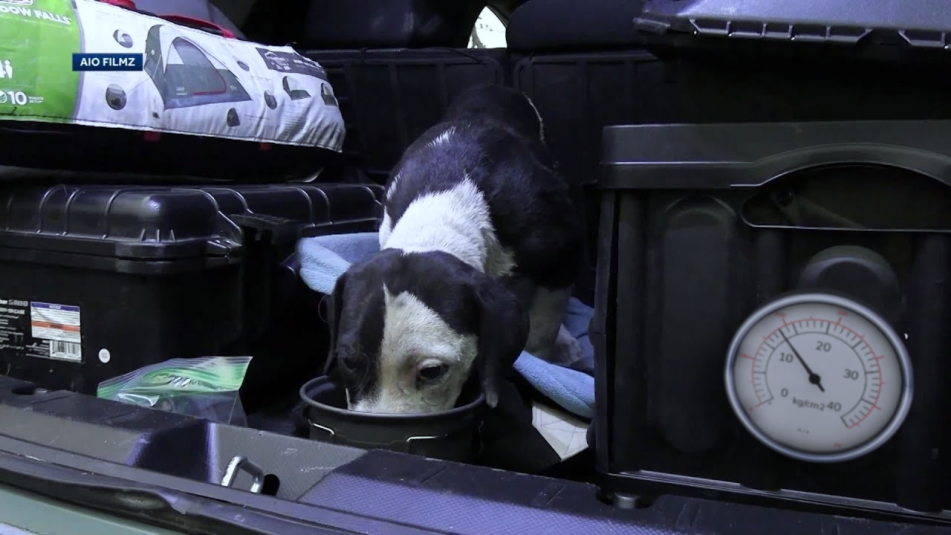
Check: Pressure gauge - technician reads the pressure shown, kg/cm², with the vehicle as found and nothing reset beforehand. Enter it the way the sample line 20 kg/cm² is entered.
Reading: 13 kg/cm²
